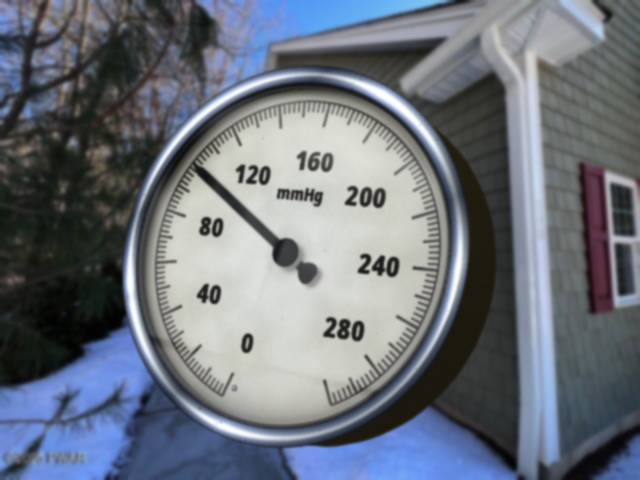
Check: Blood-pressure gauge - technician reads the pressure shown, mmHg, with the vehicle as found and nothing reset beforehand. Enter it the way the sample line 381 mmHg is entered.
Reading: 100 mmHg
